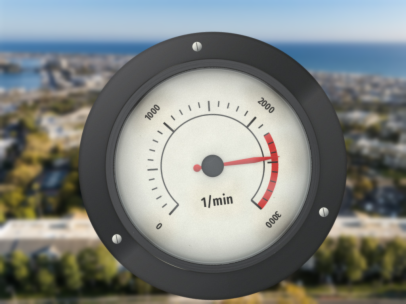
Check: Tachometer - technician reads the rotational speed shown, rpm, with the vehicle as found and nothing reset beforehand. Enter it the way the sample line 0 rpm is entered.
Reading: 2450 rpm
